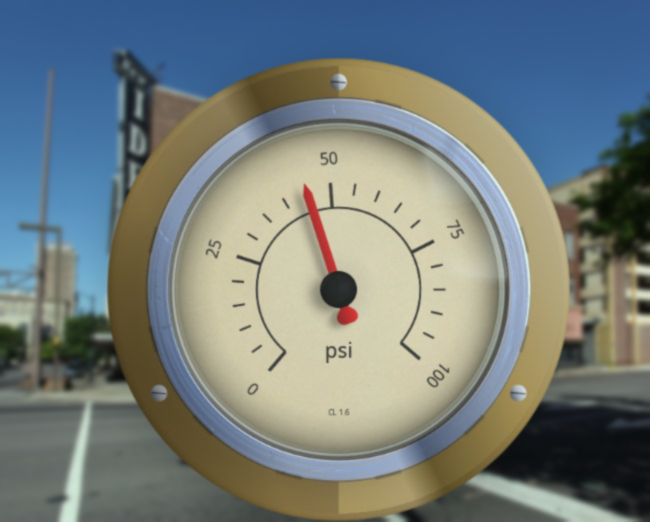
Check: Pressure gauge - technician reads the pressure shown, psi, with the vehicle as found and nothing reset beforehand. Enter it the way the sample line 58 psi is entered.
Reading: 45 psi
